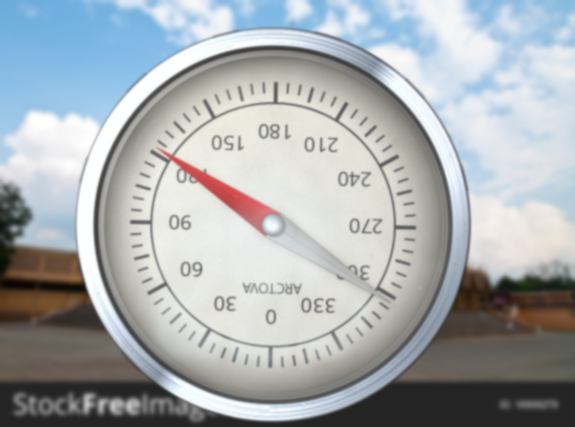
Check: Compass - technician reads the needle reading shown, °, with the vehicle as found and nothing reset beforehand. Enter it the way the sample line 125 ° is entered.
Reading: 122.5 °
